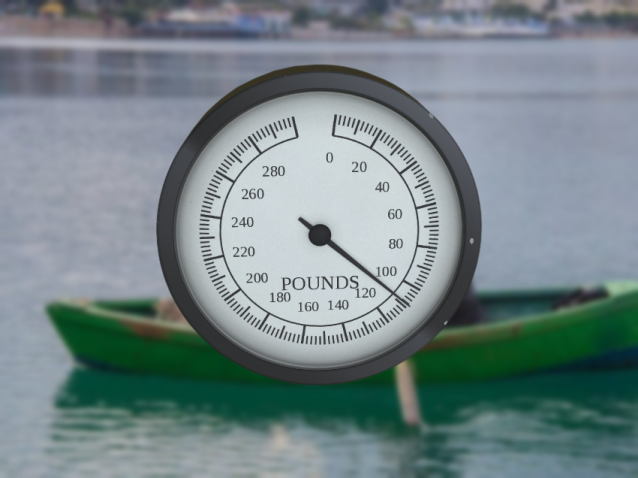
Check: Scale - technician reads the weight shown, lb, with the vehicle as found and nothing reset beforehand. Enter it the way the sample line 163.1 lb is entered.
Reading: 108 lb
